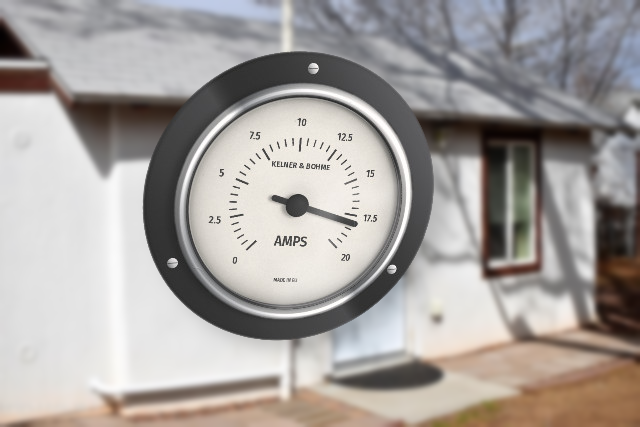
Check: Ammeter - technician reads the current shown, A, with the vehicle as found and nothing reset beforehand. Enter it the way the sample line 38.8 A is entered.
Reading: 18 A
